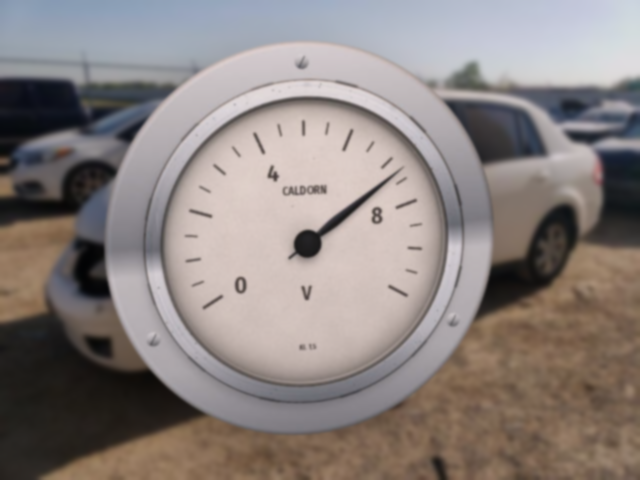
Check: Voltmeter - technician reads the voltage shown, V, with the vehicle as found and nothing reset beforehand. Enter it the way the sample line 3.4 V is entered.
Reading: 7.25 V
